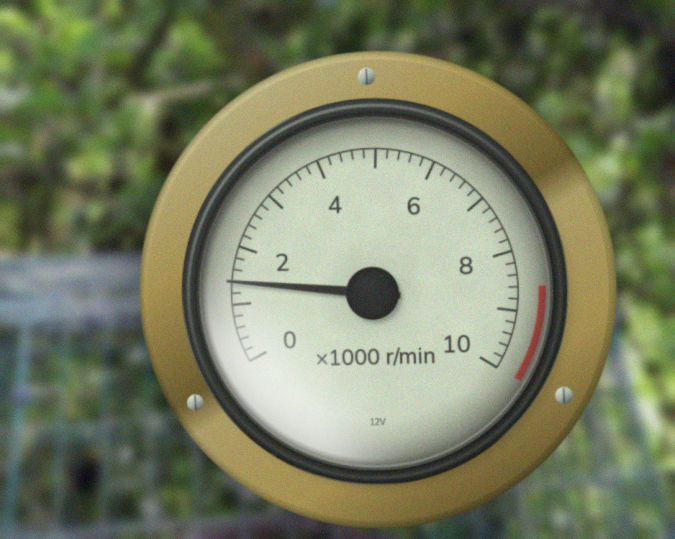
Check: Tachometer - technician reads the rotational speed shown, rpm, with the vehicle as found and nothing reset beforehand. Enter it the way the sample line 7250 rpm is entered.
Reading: 1400 rpm
